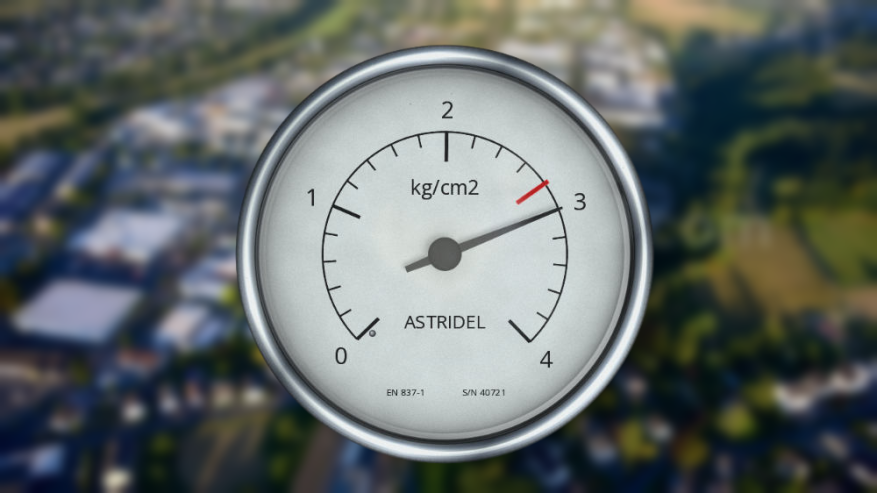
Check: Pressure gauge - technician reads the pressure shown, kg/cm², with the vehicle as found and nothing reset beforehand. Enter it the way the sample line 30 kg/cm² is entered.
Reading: 3 kg/cm²
